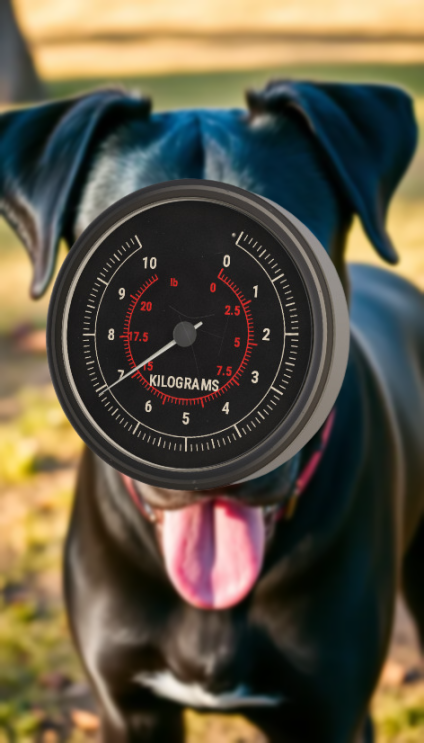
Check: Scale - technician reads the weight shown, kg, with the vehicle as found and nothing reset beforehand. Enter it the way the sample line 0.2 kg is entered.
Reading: 6.9 kg
